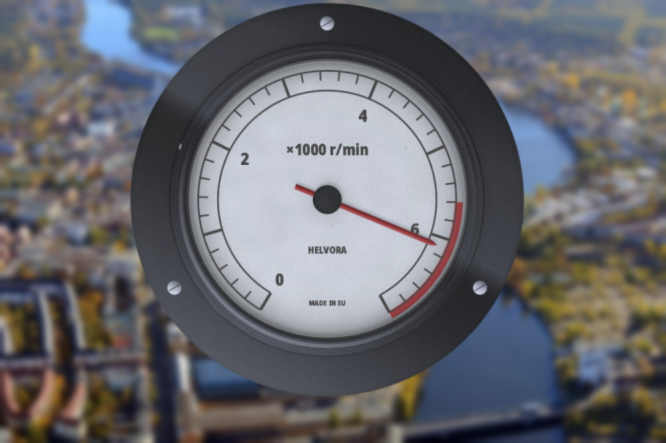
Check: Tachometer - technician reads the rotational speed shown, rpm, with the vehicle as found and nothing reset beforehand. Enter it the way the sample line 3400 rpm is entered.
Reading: 6100 rpm
